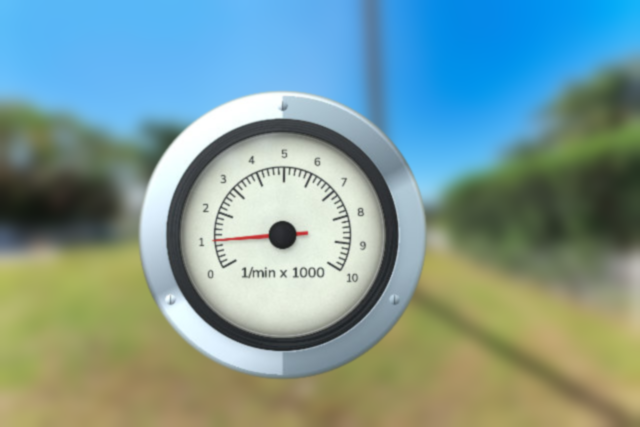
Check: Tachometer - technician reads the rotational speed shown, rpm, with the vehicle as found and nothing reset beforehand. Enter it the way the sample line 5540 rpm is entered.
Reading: 1000 rpm
